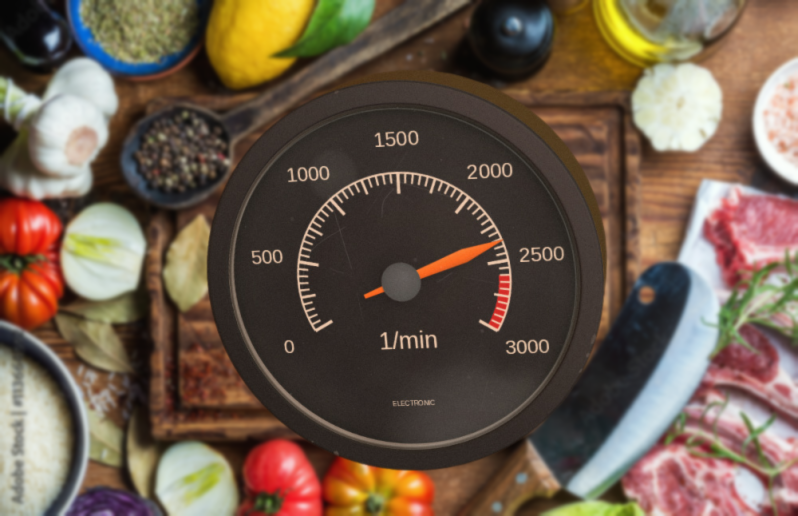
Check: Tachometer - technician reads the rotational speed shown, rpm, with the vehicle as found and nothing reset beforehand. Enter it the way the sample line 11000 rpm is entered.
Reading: 2350 rpm
